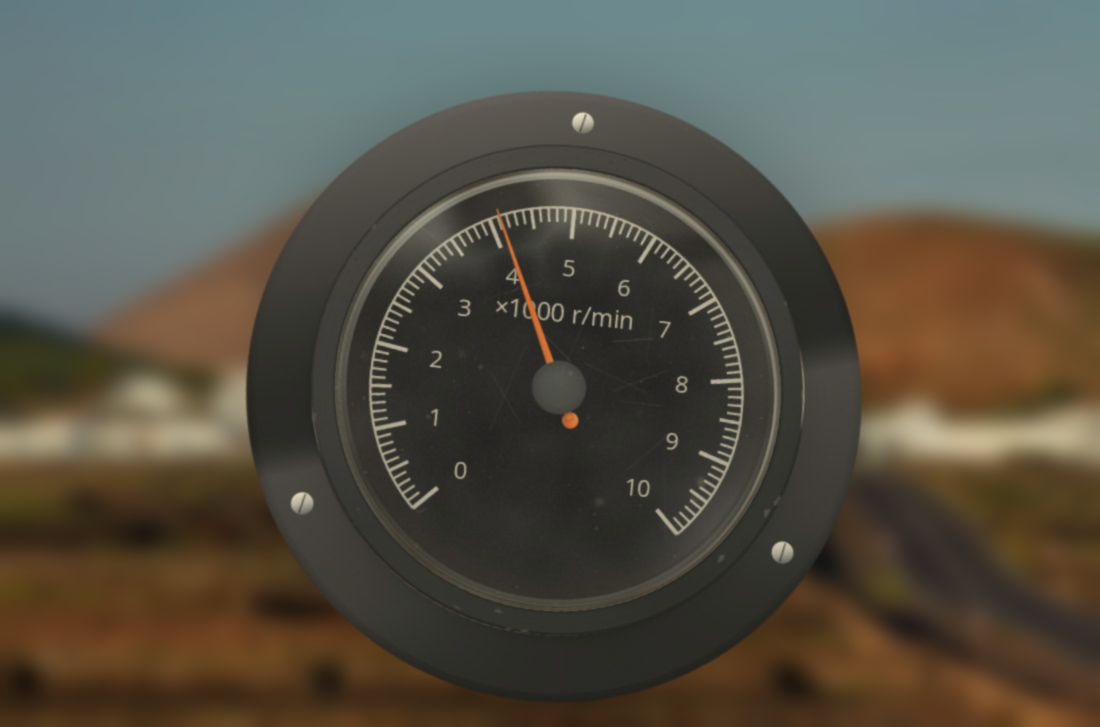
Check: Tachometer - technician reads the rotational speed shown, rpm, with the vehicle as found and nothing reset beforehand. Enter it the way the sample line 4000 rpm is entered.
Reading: 4100 rpm
